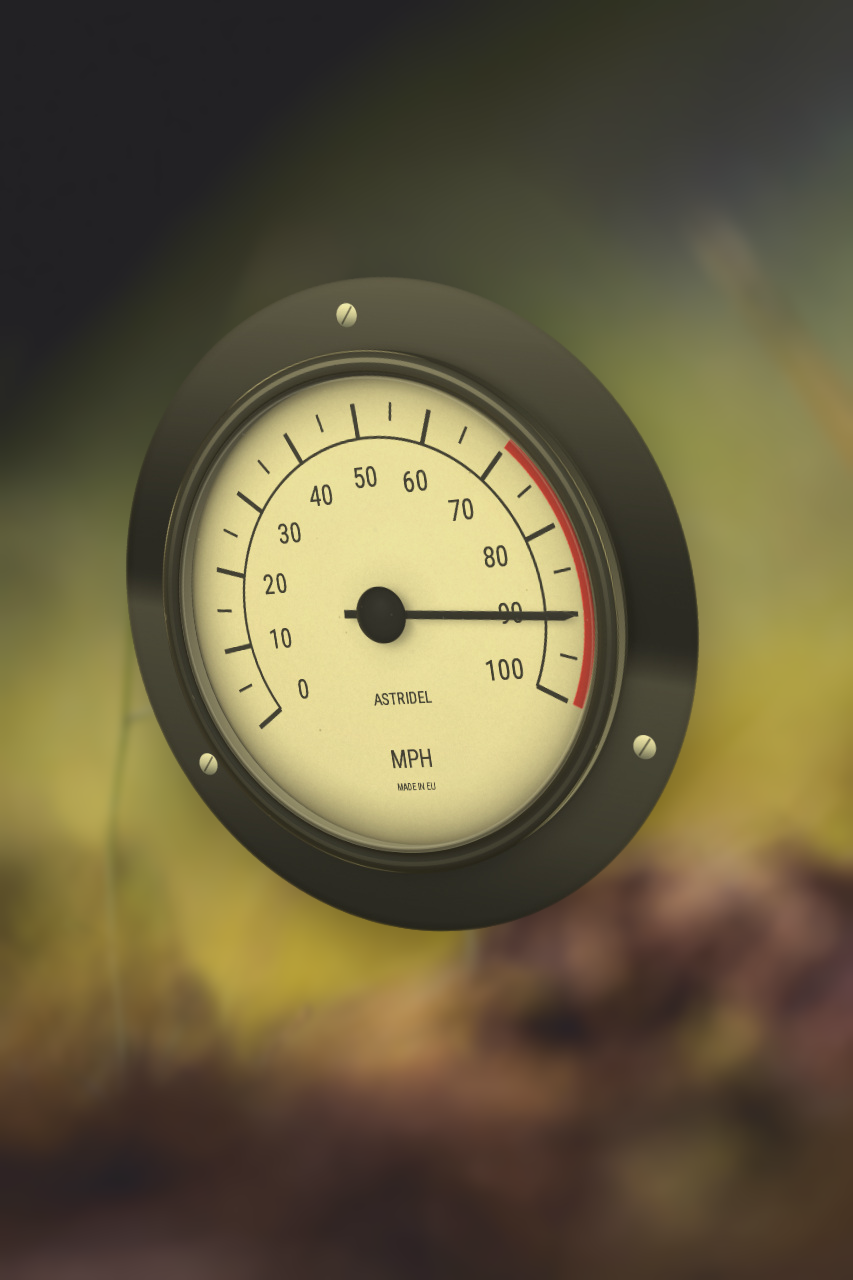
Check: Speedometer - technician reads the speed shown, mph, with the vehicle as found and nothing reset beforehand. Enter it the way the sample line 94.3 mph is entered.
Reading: 90 mph
